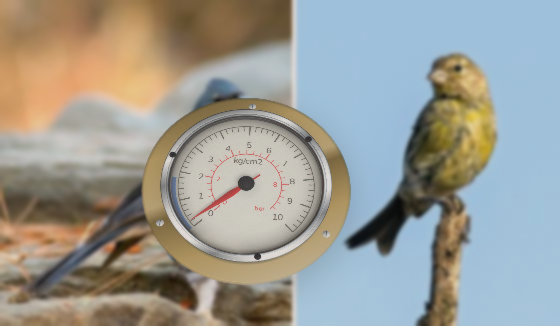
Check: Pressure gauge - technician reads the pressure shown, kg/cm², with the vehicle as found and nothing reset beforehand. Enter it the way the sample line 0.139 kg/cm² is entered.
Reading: 0.2 kg/cm²
